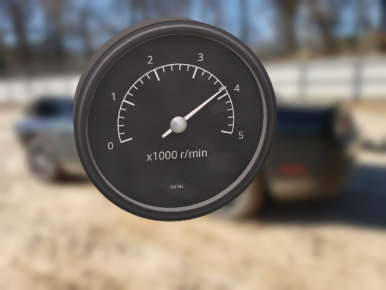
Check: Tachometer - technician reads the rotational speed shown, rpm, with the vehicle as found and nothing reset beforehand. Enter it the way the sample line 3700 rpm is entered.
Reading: 3800 rpm
